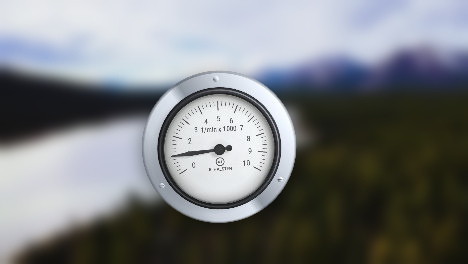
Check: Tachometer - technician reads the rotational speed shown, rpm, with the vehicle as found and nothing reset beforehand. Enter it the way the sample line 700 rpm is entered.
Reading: 1000 rpm
